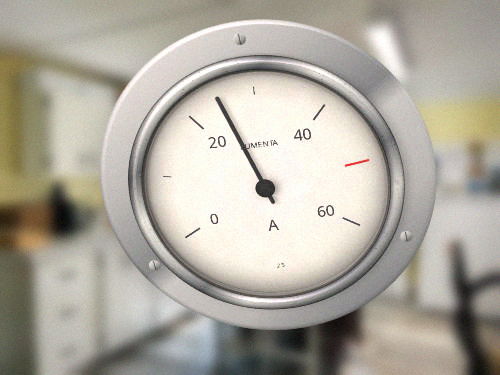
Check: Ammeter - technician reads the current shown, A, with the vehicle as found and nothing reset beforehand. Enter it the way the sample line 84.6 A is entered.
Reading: 25 A
